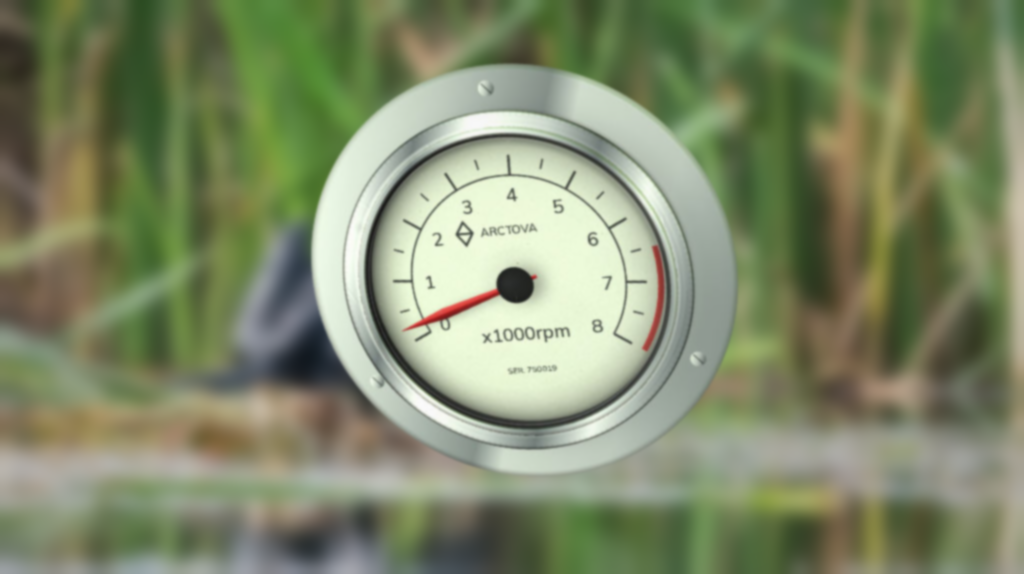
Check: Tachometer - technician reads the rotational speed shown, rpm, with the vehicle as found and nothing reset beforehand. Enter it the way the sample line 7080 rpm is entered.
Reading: 250 rpm
